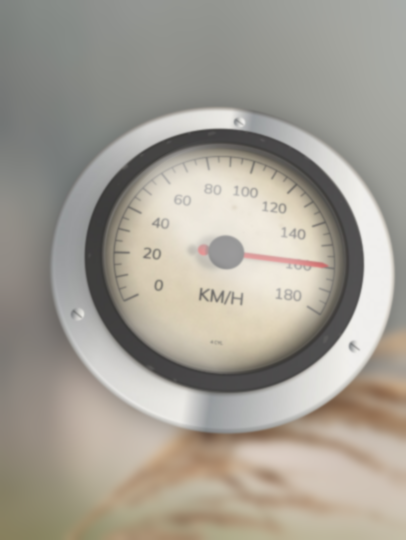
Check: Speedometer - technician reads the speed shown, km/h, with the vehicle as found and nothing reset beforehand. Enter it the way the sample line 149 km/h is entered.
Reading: 160 km/h
